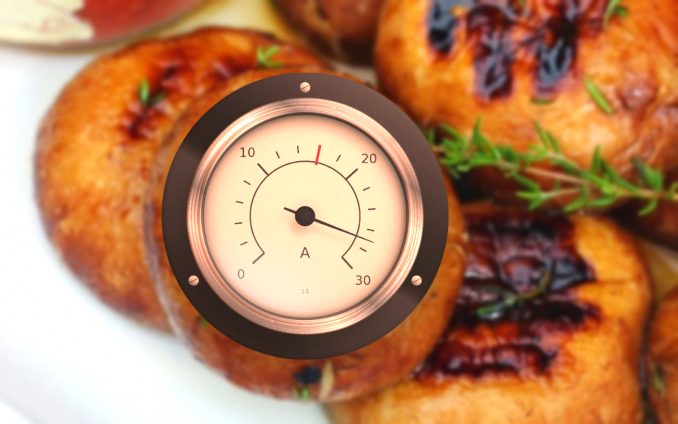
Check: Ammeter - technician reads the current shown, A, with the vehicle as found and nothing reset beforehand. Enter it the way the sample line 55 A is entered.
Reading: 27 A
